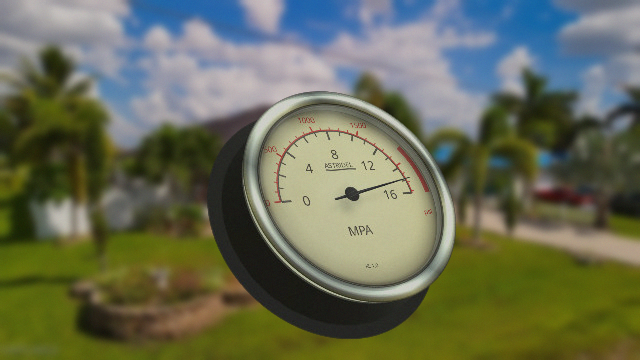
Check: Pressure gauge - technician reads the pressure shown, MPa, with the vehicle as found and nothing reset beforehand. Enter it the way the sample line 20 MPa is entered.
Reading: 15 MPa
